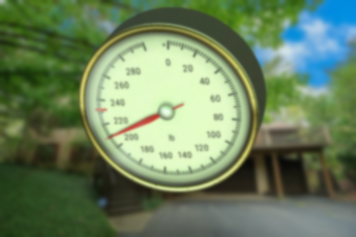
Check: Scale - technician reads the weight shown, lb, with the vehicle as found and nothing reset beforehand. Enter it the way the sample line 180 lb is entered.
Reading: 210 lb
